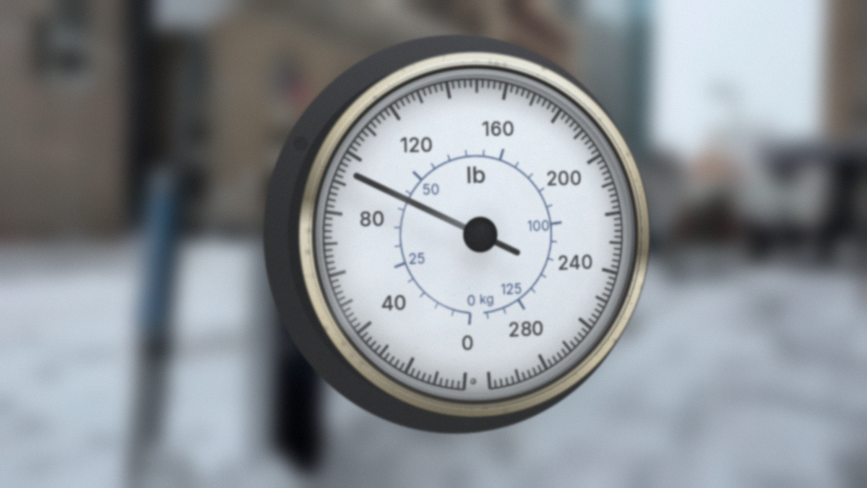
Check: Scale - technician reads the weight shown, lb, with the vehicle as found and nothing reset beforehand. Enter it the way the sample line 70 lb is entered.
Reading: 94 lb
